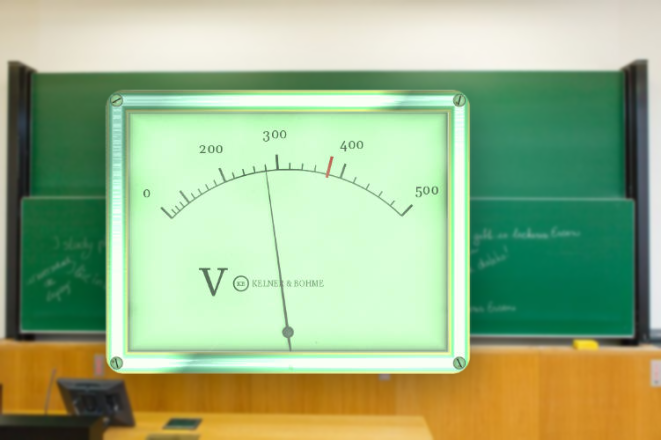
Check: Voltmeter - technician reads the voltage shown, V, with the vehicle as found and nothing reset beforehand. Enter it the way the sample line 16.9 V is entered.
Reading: 280 V
